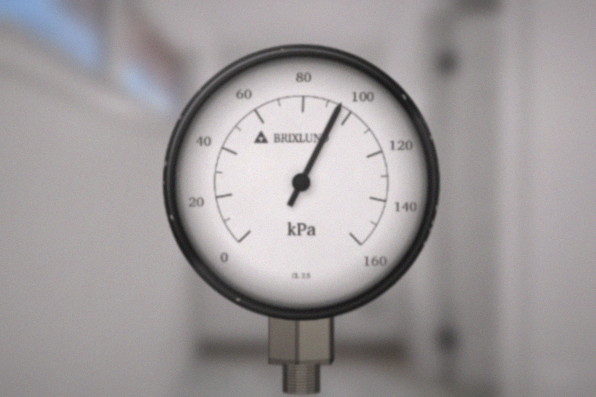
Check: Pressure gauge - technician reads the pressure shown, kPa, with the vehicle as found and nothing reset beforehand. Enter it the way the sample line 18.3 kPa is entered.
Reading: 95 kPa
